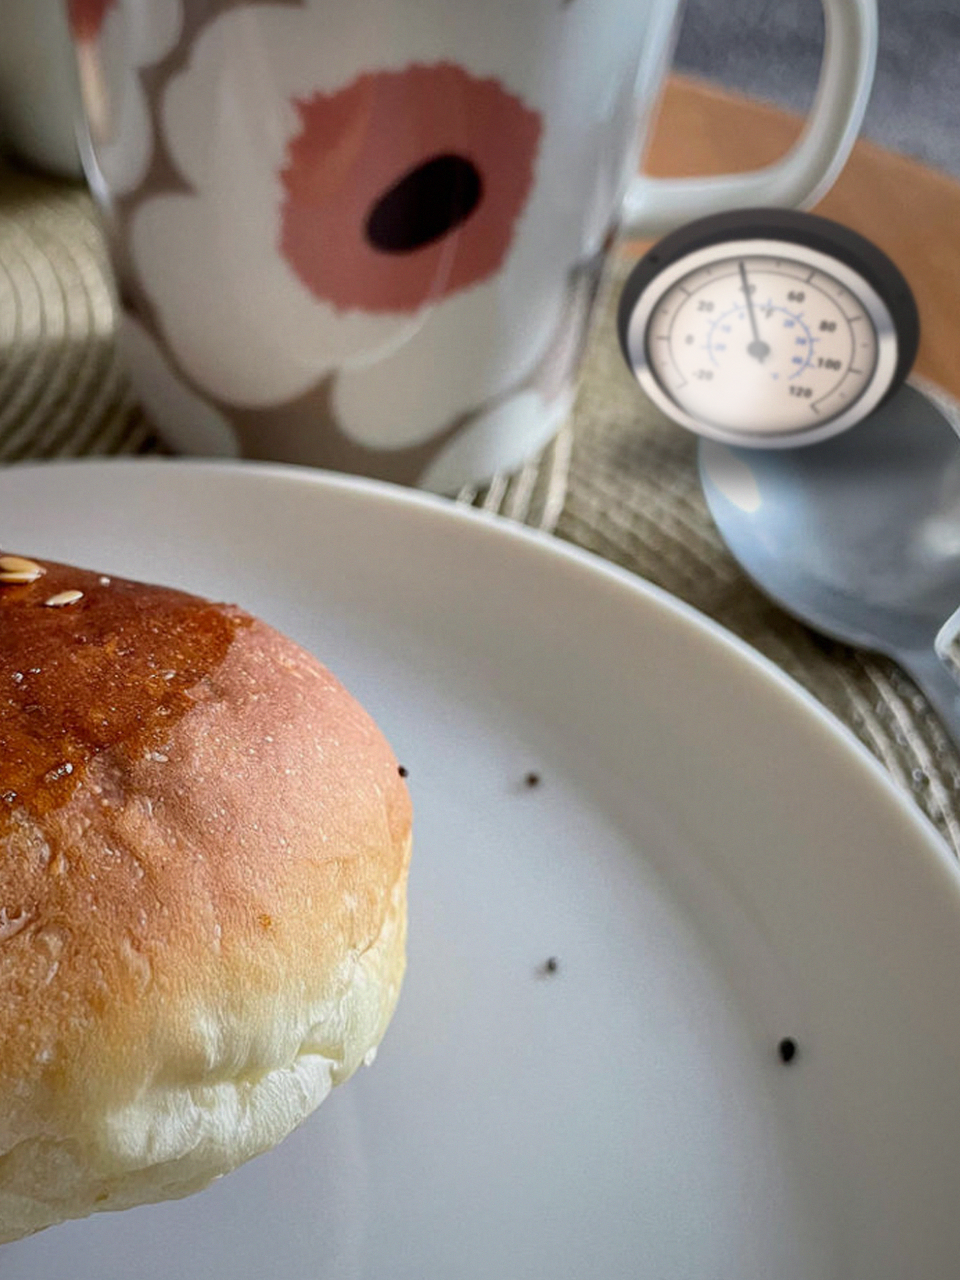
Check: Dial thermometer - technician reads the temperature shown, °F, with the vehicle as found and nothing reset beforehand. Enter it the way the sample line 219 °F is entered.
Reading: 40 °F
